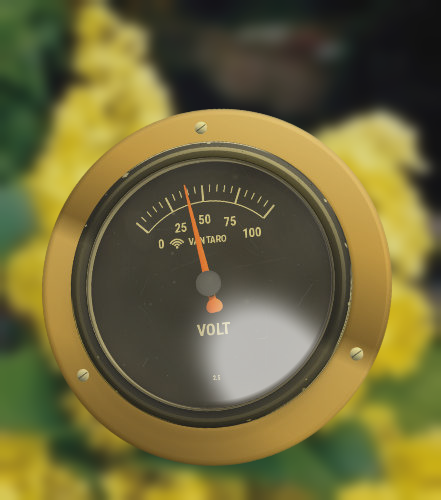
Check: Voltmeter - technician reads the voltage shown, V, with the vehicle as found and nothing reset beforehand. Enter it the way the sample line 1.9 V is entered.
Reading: 40 V
